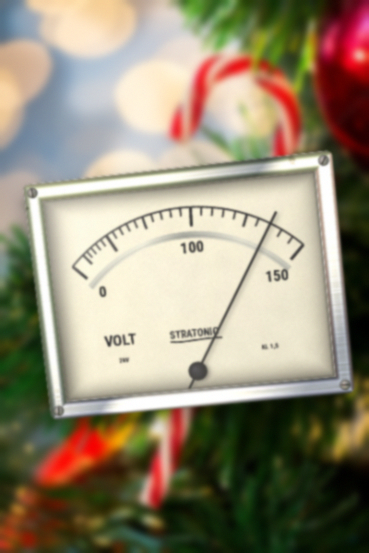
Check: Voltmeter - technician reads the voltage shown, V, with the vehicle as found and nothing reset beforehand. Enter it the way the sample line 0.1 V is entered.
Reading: 135 V
